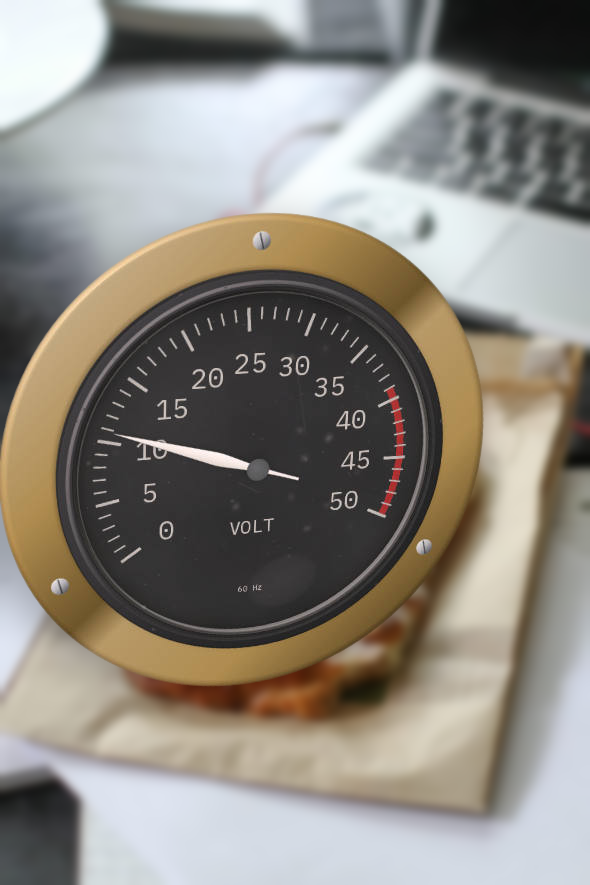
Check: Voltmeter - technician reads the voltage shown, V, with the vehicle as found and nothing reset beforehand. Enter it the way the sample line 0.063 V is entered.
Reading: 11 V
